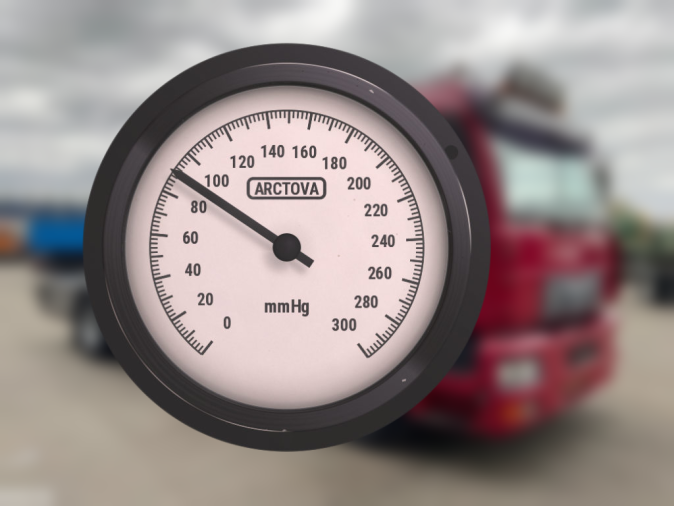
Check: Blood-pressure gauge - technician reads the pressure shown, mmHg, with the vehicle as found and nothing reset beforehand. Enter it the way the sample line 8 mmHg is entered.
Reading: 90 mmHg
